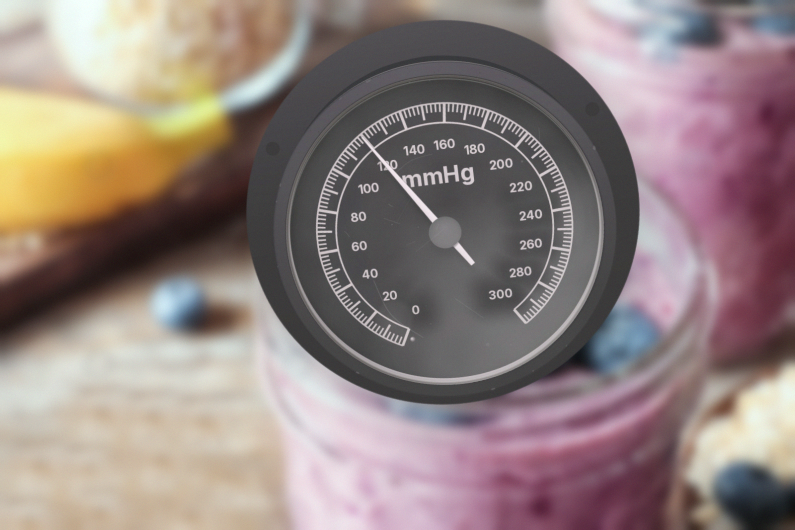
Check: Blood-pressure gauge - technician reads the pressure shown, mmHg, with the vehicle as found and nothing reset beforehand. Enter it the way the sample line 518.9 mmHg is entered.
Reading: 120 mmHg
